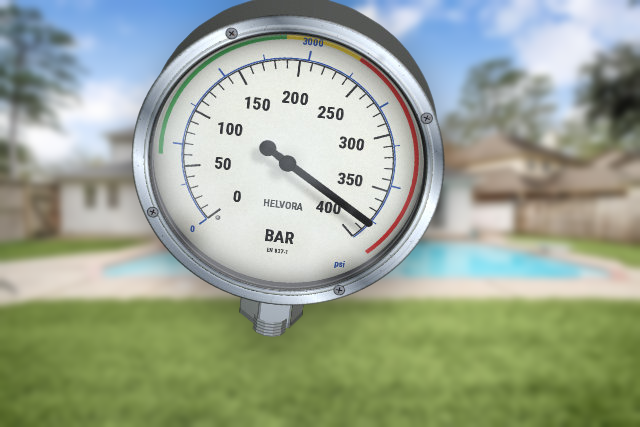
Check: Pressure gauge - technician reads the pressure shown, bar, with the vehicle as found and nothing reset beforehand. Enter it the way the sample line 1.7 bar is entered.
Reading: 380 bar
